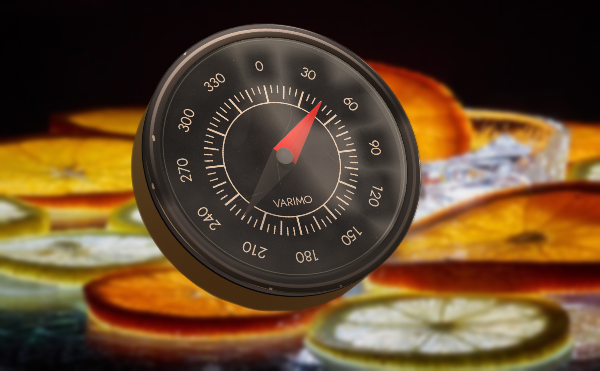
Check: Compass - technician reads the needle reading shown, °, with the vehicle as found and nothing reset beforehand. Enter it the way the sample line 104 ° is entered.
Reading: 45 °
